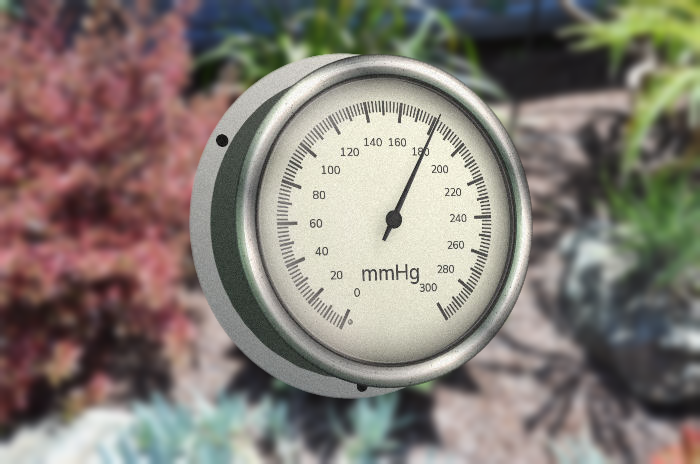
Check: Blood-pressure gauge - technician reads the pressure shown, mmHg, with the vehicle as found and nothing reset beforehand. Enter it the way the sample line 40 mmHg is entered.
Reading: 180 mmHg
